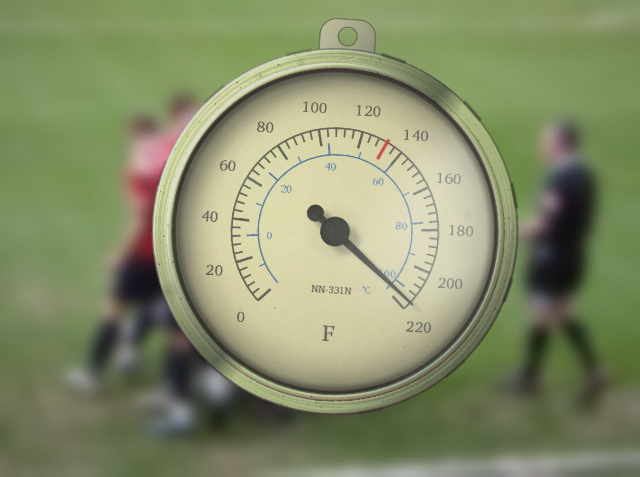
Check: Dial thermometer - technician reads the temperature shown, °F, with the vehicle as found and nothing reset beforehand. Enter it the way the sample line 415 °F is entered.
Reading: 216 °F
